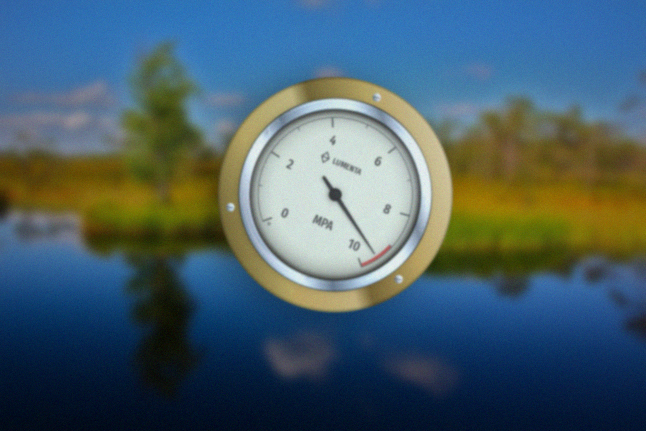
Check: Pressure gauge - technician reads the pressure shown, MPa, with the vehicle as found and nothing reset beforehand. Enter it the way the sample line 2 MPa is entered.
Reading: 9.5 MPa
